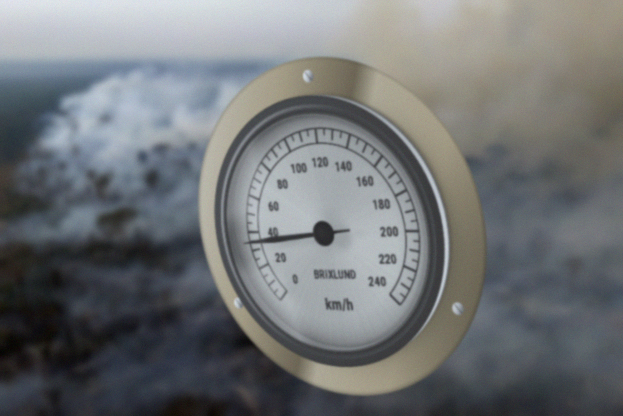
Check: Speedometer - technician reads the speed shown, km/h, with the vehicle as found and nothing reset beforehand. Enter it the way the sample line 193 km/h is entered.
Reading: 35 km/h
